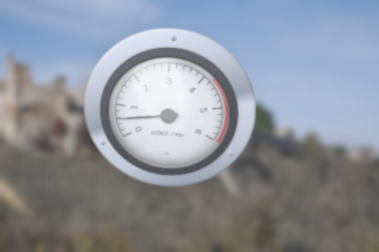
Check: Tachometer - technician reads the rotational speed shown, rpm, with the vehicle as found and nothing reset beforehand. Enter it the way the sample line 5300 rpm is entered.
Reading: 600 rpm
